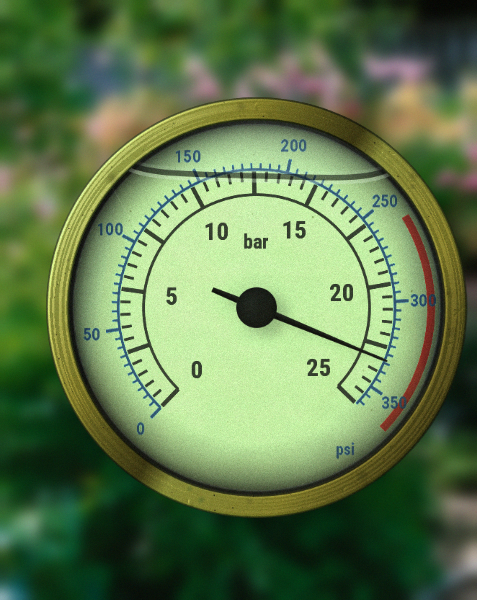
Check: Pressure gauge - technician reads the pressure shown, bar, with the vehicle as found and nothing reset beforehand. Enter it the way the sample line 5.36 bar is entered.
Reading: 23 bar
